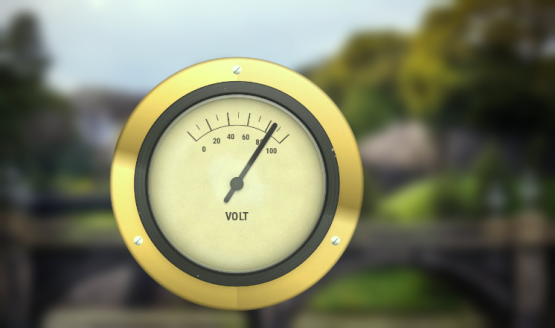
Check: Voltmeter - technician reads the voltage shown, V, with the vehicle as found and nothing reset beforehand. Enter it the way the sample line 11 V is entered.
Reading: 85 V
